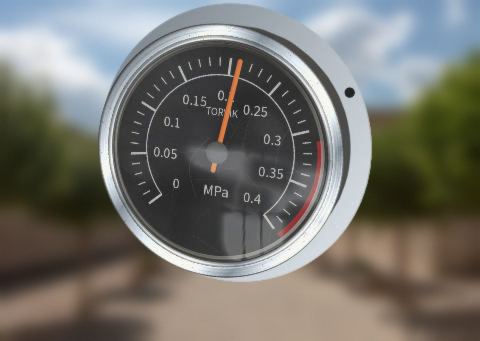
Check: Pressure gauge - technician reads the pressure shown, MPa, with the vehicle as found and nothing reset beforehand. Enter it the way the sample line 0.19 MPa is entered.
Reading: 0.21 MPa
